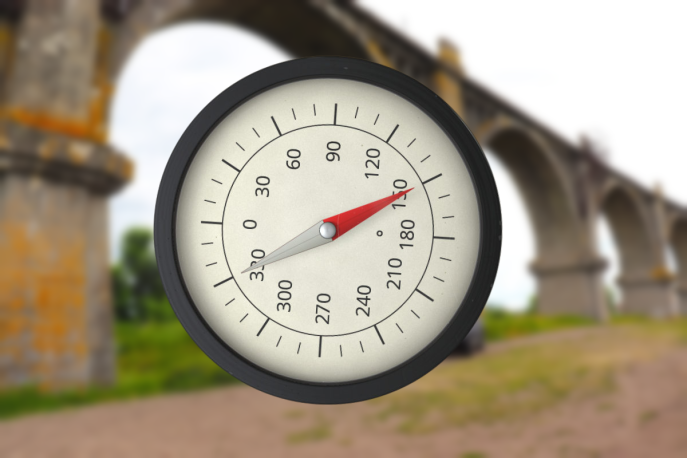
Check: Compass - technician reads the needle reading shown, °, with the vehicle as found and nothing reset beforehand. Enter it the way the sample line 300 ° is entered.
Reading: 150 °
